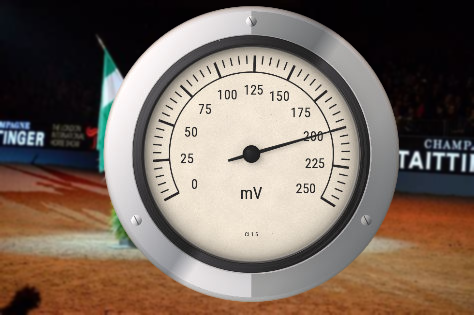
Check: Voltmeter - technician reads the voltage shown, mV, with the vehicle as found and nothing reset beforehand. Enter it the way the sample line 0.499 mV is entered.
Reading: 200 mV
